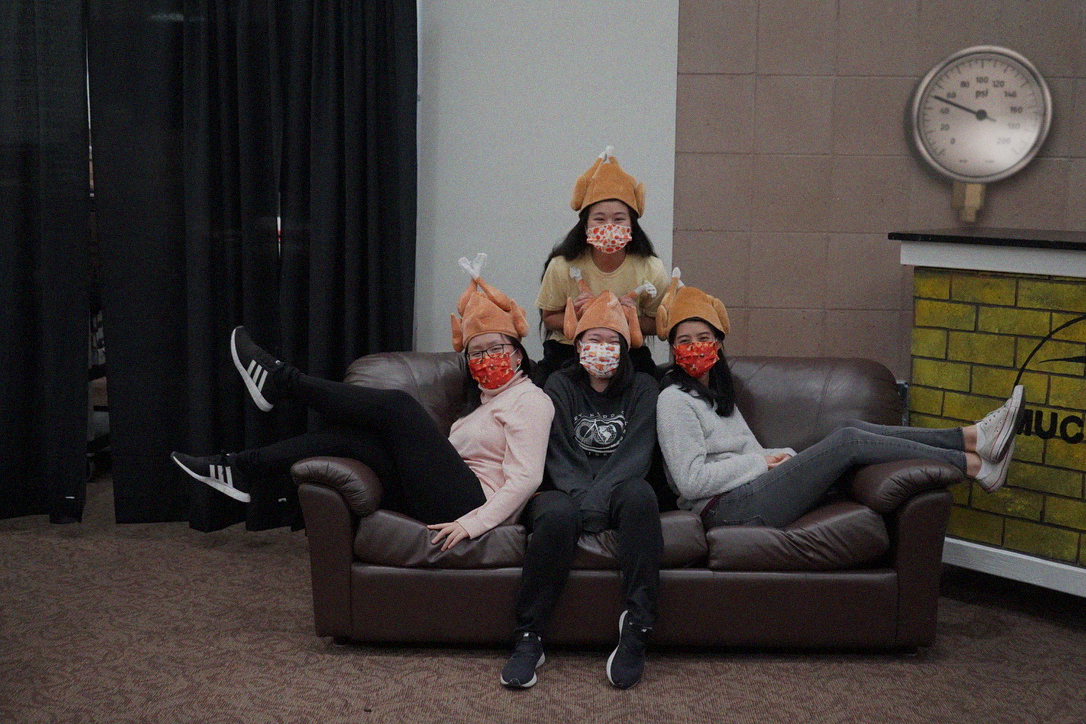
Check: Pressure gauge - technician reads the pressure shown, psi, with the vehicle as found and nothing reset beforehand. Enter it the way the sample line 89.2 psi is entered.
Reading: 50 psi
